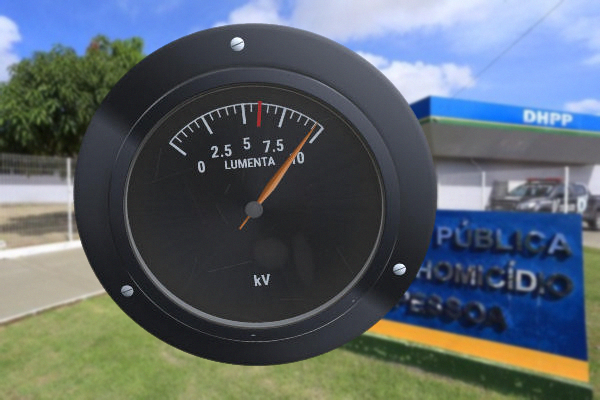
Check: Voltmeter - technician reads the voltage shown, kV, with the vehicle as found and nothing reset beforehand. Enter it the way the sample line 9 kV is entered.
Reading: 9.5 kV
